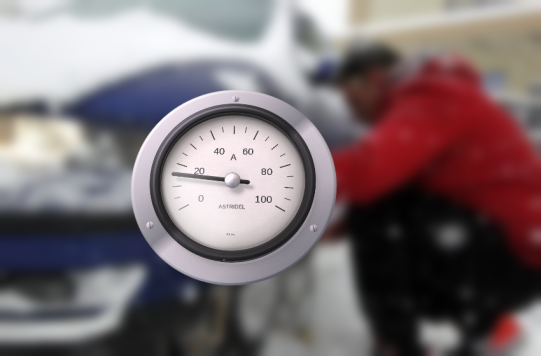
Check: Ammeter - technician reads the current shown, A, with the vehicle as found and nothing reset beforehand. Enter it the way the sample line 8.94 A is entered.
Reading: 15 A
